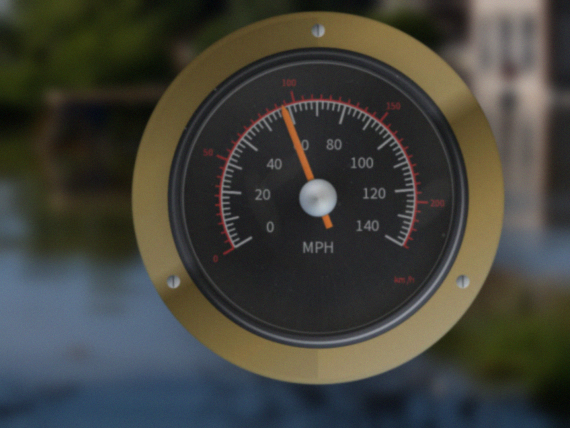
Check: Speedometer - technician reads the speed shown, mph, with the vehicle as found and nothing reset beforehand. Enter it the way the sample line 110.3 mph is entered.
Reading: 58 mph
